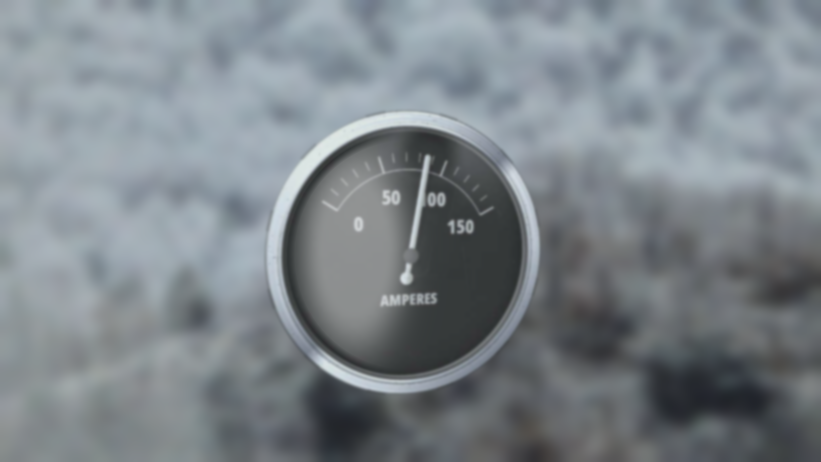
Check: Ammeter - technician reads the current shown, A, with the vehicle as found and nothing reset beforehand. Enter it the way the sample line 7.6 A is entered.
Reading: 85 A
